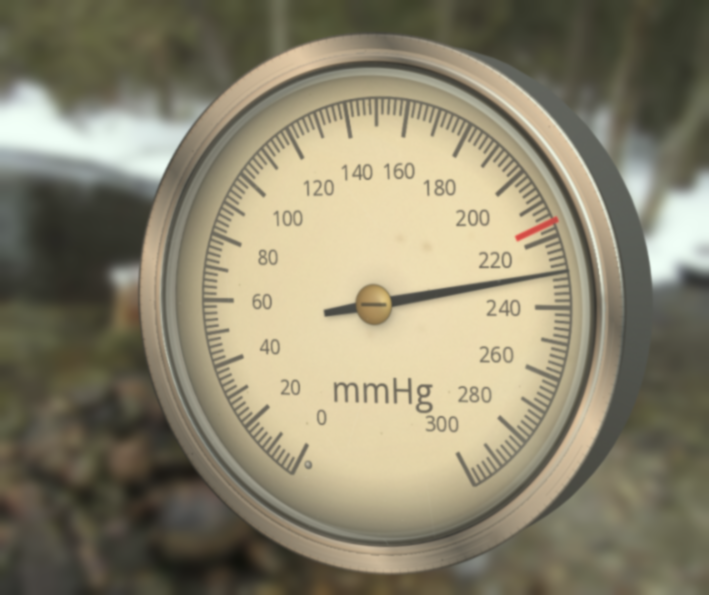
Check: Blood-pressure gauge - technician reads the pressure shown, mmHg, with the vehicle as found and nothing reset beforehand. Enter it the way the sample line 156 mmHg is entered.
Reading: 230 mmHg
